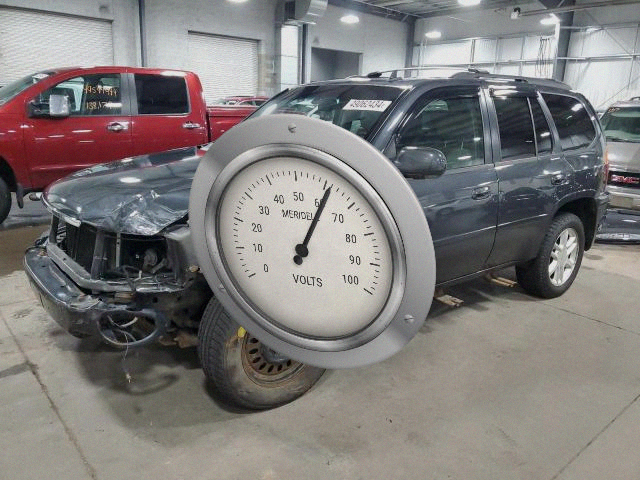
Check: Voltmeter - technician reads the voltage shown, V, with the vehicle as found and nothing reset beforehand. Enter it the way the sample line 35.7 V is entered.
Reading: 62 V
